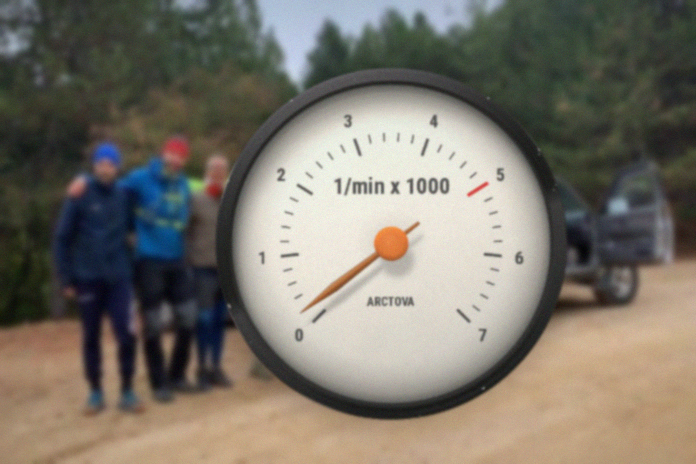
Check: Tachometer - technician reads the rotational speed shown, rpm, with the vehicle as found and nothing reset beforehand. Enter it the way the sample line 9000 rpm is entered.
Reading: 200 rpm
